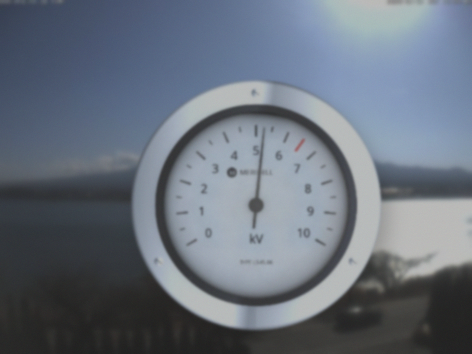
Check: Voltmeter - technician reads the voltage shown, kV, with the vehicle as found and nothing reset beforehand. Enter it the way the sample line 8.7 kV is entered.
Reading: 5.25 kV
